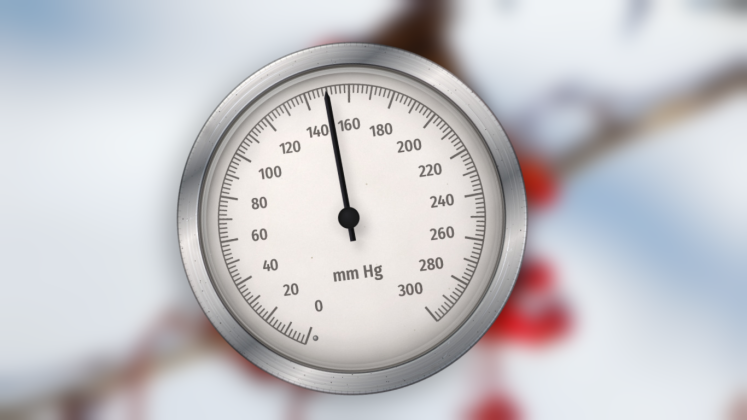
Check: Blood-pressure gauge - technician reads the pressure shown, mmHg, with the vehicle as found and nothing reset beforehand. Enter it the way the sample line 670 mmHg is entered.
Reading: 150 mmHg
